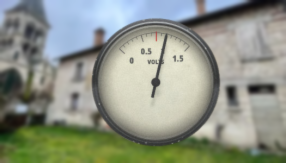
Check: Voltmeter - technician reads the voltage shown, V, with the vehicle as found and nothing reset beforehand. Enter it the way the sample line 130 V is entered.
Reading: 1 V
